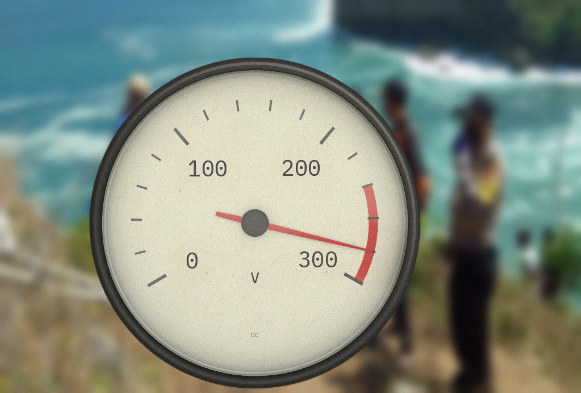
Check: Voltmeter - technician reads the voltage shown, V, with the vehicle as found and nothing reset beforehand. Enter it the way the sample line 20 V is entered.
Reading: 280 V
